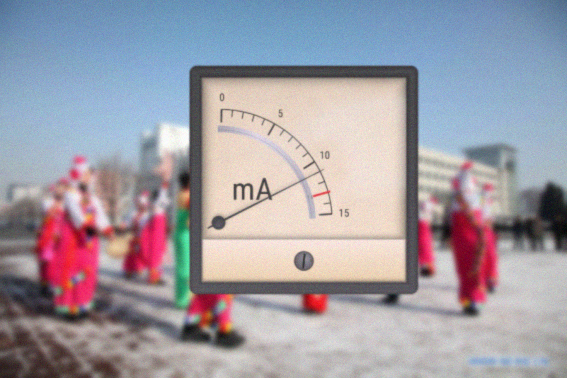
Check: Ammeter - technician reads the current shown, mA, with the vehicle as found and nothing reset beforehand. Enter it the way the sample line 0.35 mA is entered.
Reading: 11 mA
